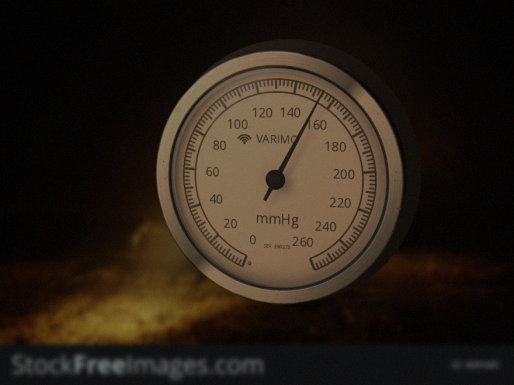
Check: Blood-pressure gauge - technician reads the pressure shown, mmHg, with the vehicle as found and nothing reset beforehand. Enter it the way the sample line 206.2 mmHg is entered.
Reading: 154 mmHg
